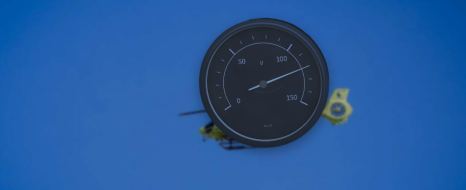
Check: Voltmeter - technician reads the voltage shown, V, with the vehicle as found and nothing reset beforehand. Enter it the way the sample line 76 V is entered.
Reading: 120 V
